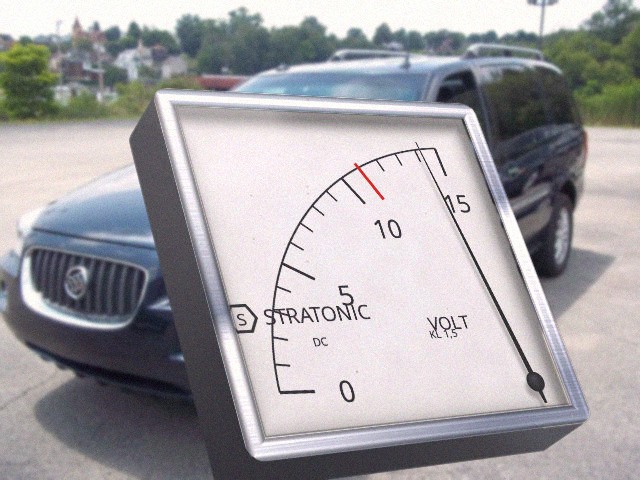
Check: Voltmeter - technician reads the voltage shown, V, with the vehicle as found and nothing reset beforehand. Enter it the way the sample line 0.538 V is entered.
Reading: 14 V
